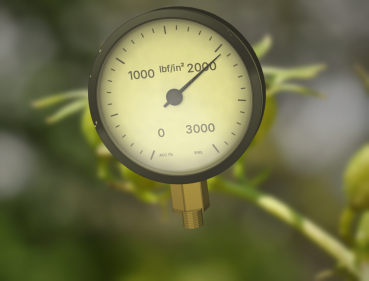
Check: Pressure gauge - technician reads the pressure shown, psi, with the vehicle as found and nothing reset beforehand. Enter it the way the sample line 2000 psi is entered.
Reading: 2050 psi
